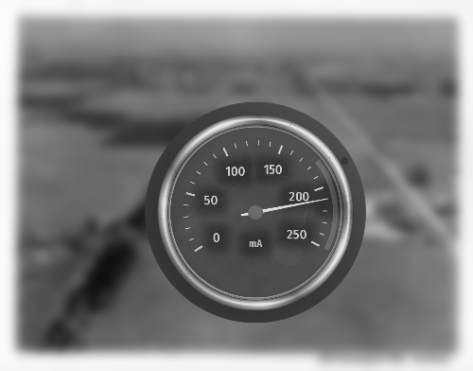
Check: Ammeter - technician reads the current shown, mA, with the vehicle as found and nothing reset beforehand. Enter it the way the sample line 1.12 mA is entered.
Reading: 210 mA
